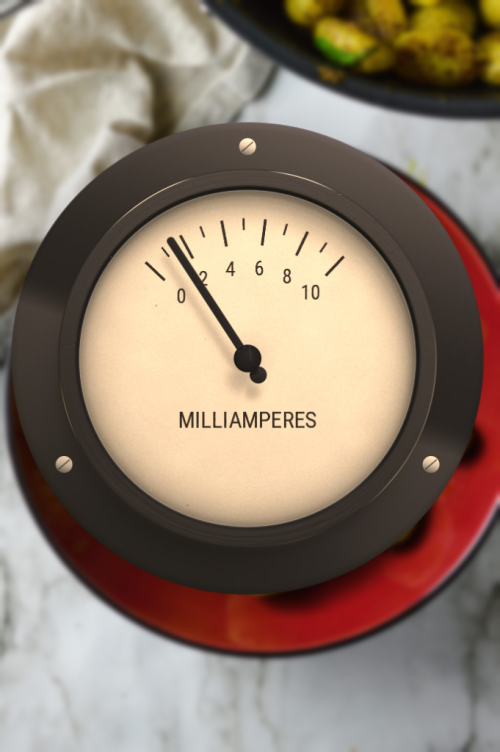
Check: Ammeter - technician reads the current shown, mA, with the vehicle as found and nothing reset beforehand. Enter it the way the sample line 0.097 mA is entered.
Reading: 1.5 mA
